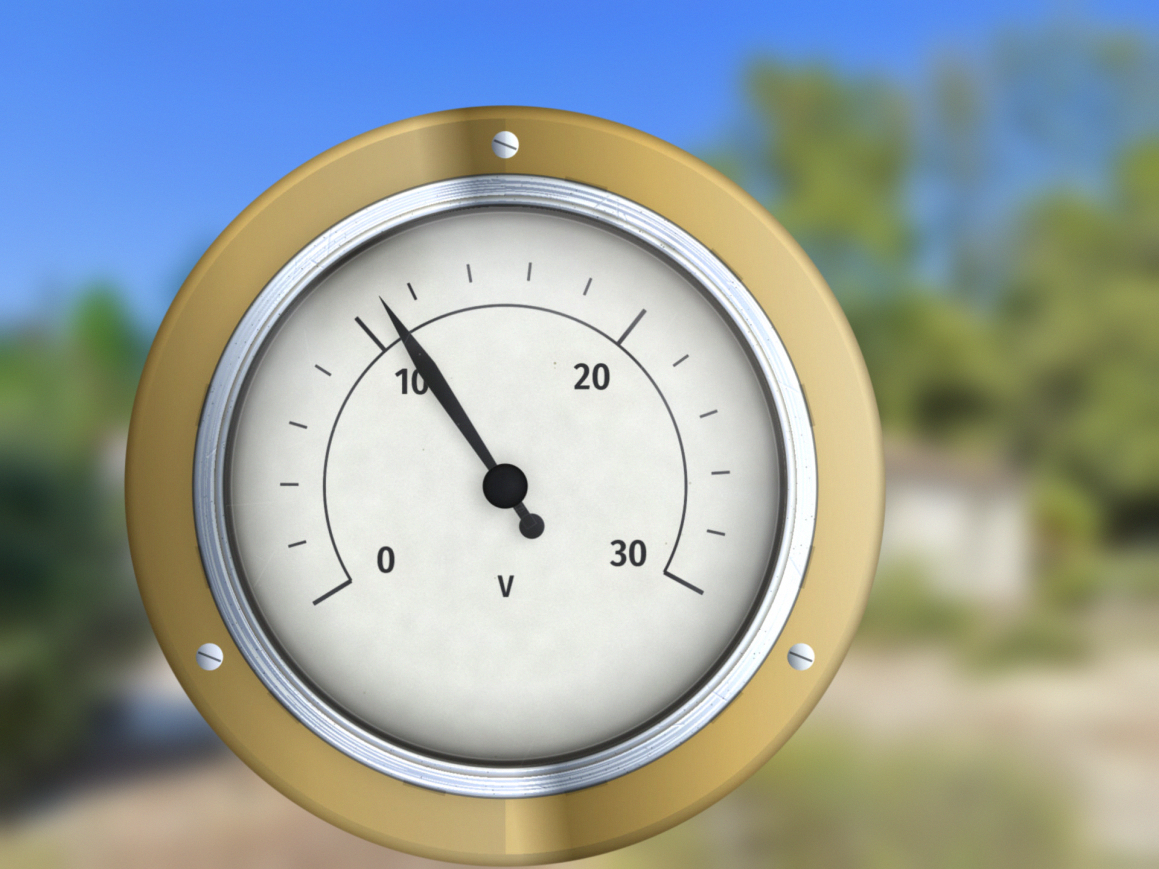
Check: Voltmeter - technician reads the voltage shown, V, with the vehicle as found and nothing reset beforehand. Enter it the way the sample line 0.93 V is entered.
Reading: 11 V
